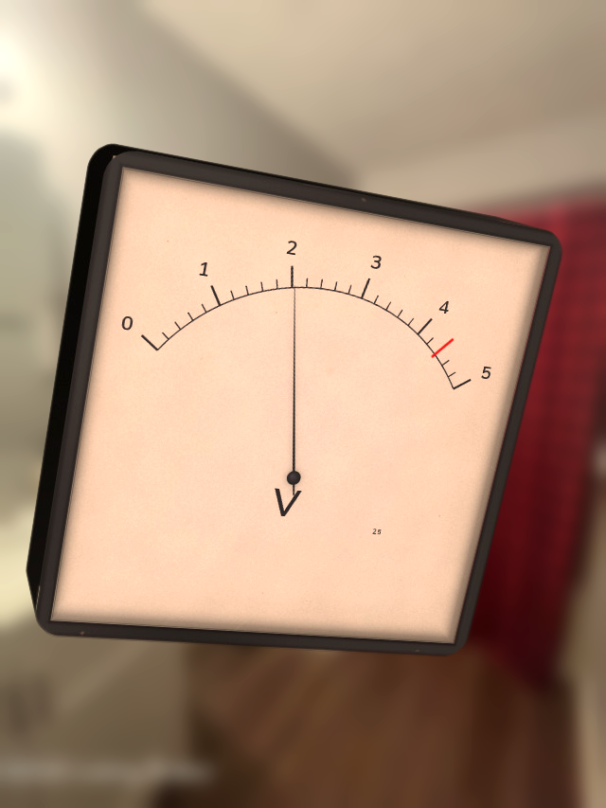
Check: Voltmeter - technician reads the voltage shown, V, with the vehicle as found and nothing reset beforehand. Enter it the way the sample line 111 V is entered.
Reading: 2 V
